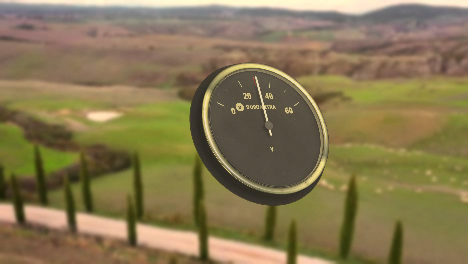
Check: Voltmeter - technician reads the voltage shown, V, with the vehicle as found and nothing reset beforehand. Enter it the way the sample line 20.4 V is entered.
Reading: 30 V
